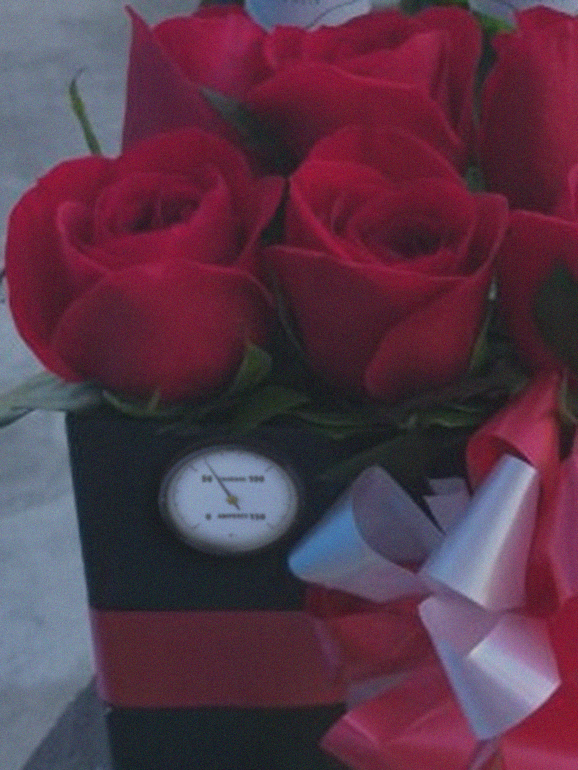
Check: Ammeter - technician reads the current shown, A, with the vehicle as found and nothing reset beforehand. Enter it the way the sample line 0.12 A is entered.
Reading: 60 A
